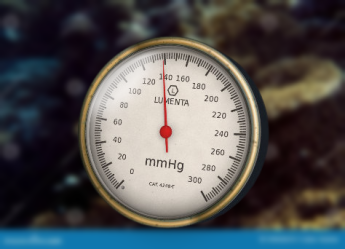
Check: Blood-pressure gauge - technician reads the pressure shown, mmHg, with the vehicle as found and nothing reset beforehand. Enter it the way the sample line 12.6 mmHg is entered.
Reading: 140 mmHg
